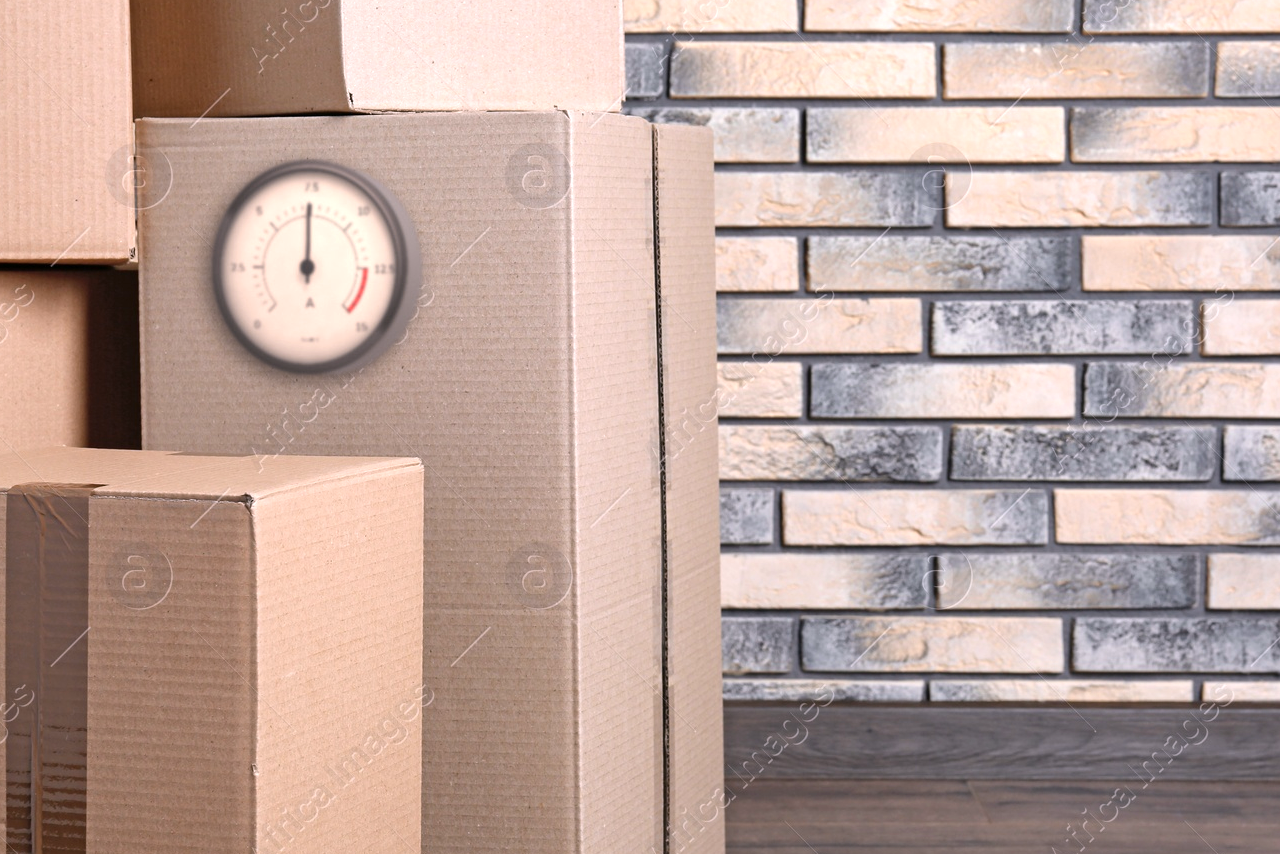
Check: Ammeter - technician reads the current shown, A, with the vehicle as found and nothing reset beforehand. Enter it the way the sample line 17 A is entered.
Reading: 7.5 A
